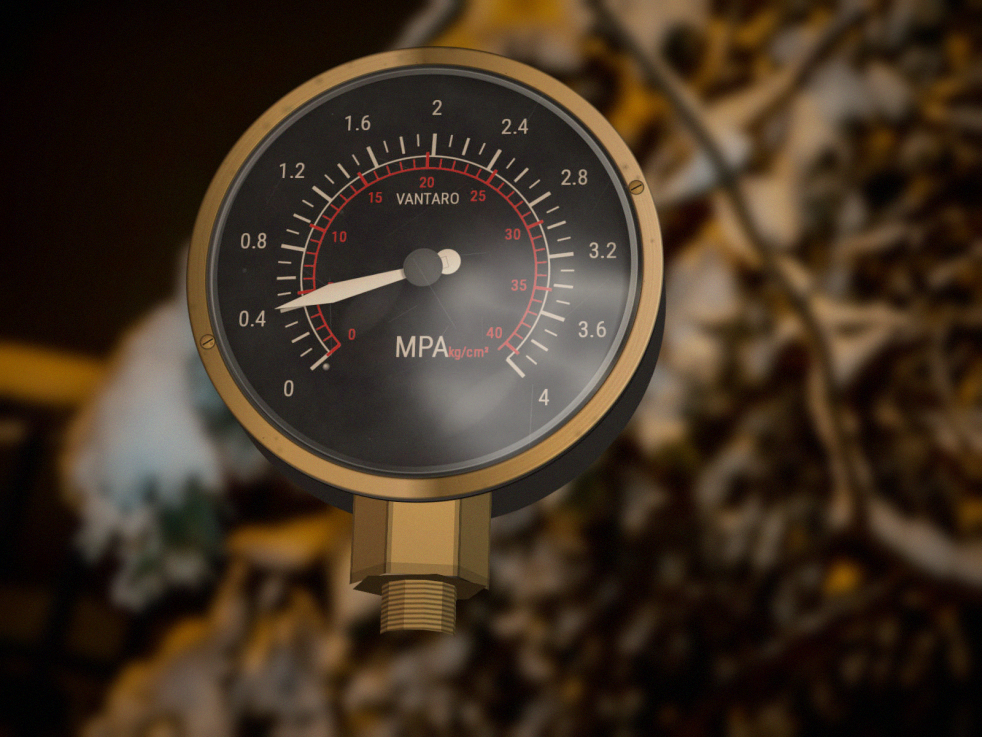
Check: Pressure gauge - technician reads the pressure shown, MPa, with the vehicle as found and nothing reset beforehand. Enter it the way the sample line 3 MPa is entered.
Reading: 0.4 MPa
